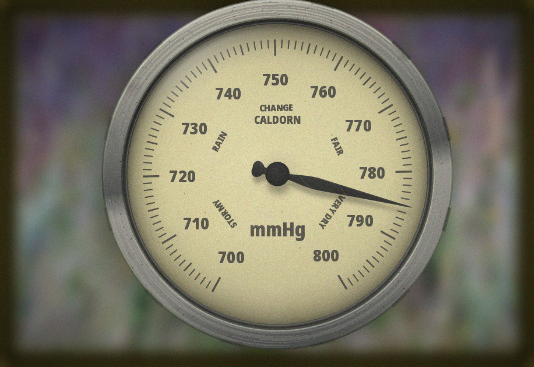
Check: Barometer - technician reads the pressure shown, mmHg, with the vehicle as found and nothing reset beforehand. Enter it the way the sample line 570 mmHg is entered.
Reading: 785 mmHg
